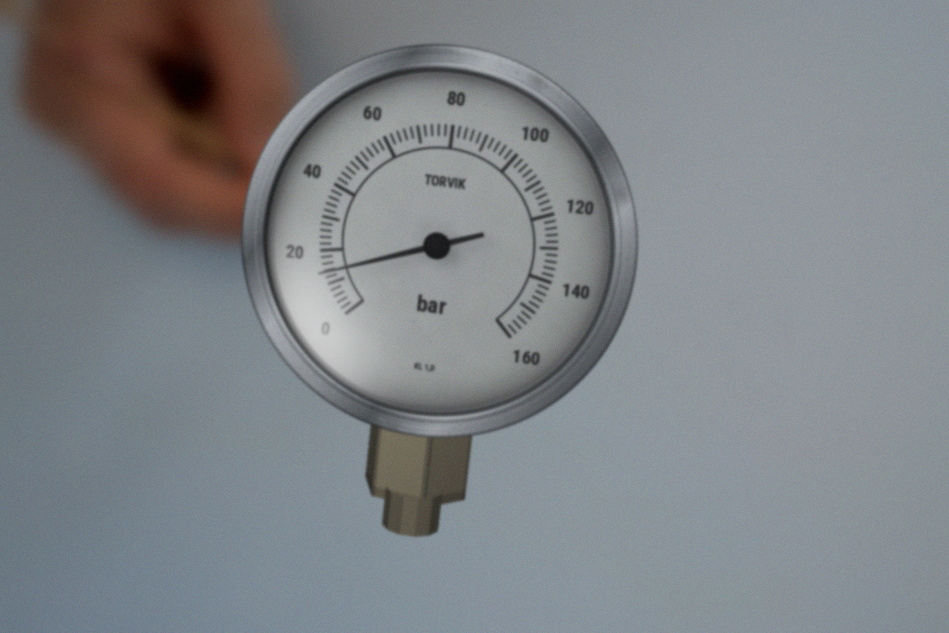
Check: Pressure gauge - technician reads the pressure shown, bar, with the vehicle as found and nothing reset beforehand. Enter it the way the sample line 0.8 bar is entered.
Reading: 14 bar
